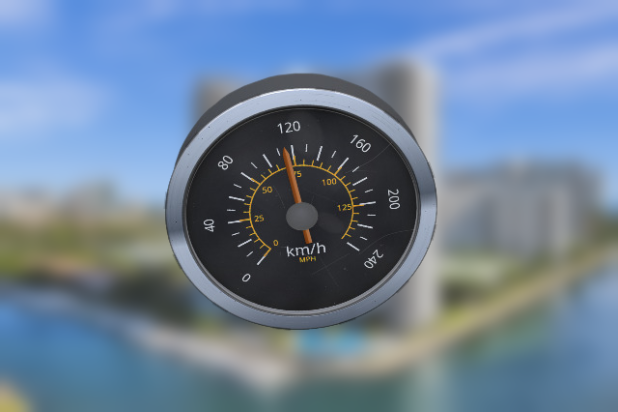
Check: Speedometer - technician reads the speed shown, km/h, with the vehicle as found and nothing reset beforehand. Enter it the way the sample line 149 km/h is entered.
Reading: 115 km/h
